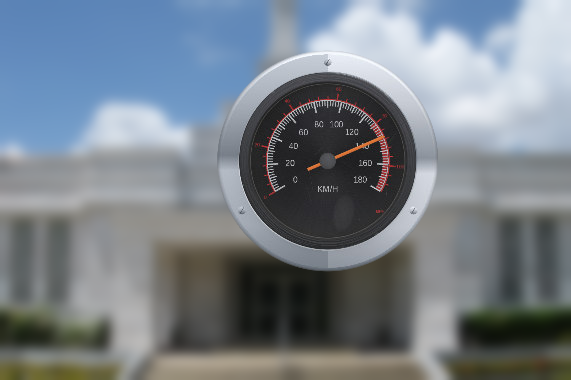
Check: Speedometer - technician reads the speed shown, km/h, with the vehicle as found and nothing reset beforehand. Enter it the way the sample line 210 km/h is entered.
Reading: 140 km/h
